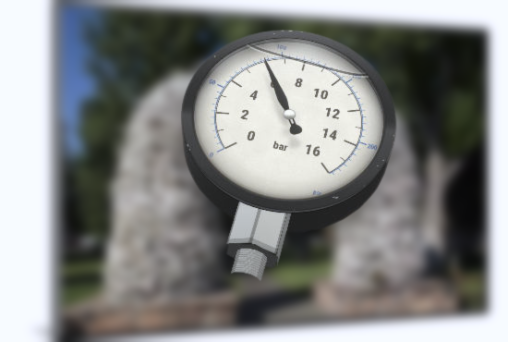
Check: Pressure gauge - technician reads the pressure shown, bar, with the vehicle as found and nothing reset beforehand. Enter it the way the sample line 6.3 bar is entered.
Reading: 6 bar
